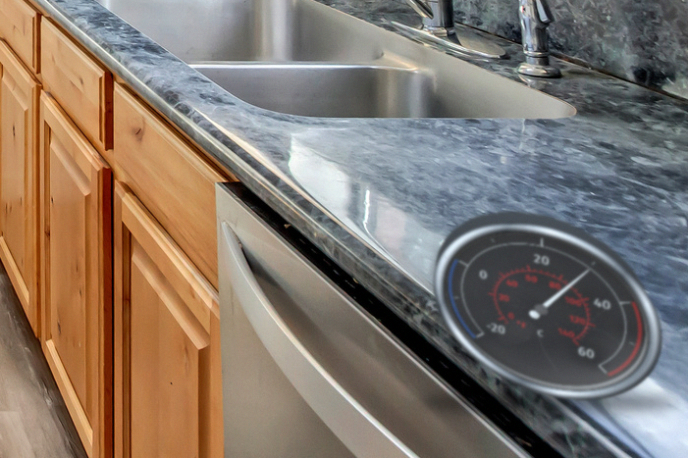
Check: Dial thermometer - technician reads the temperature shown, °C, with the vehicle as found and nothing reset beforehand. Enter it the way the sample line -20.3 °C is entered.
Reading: 30 °C
